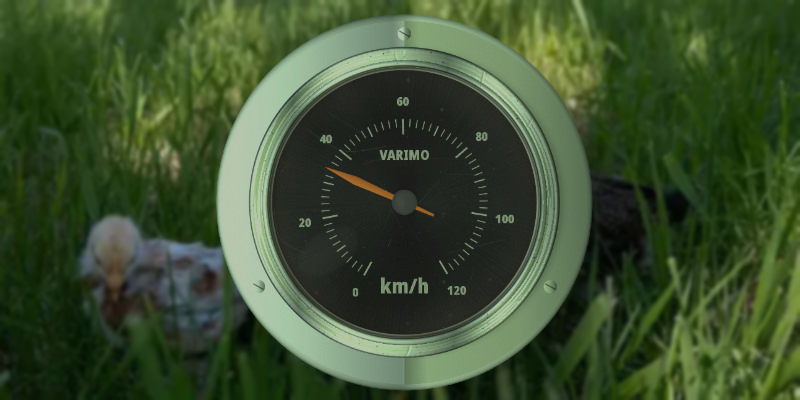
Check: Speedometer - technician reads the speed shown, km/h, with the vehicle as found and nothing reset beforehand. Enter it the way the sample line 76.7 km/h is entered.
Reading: 34 km/h
